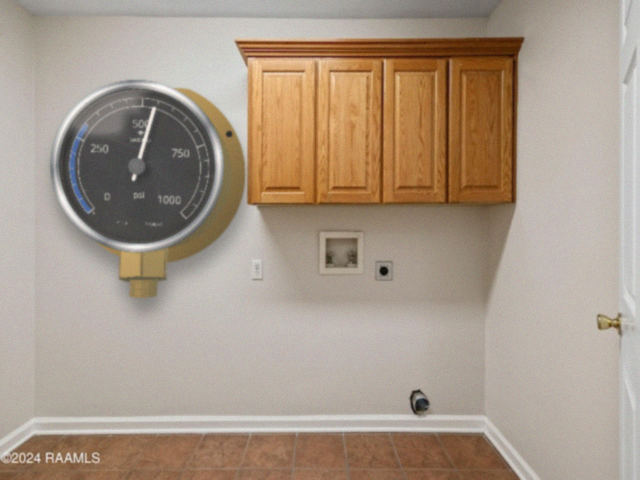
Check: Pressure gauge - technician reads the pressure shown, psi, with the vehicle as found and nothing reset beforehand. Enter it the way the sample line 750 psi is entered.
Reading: 550 psi
